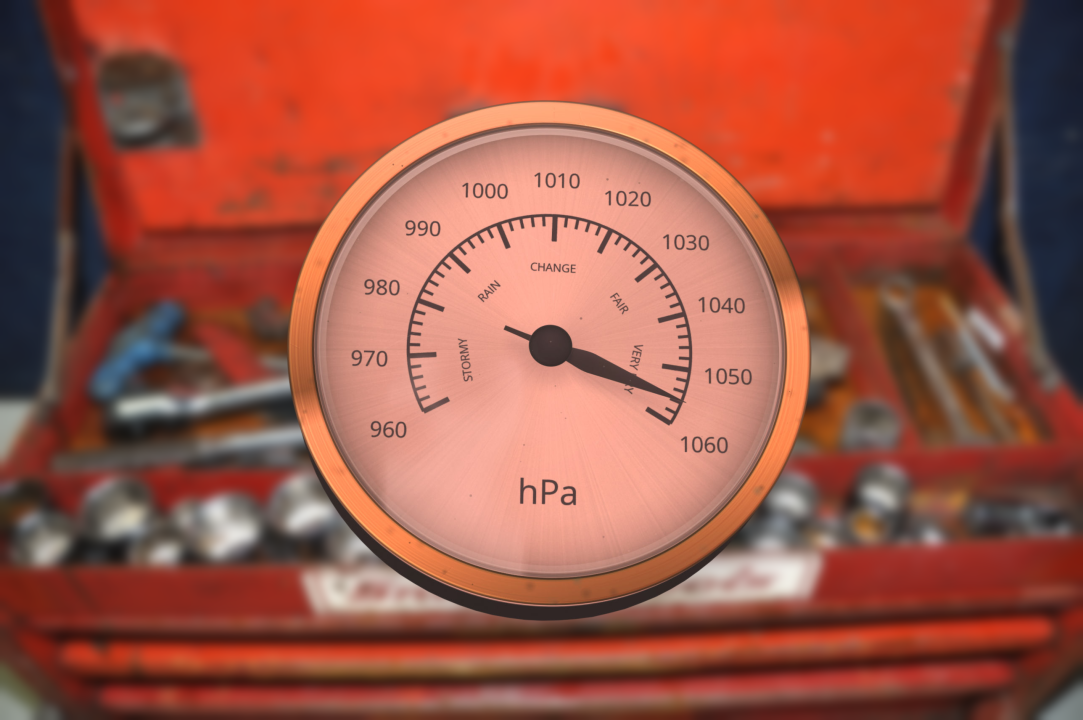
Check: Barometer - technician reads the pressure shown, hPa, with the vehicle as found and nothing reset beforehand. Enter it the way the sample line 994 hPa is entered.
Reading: 1056 hPa
